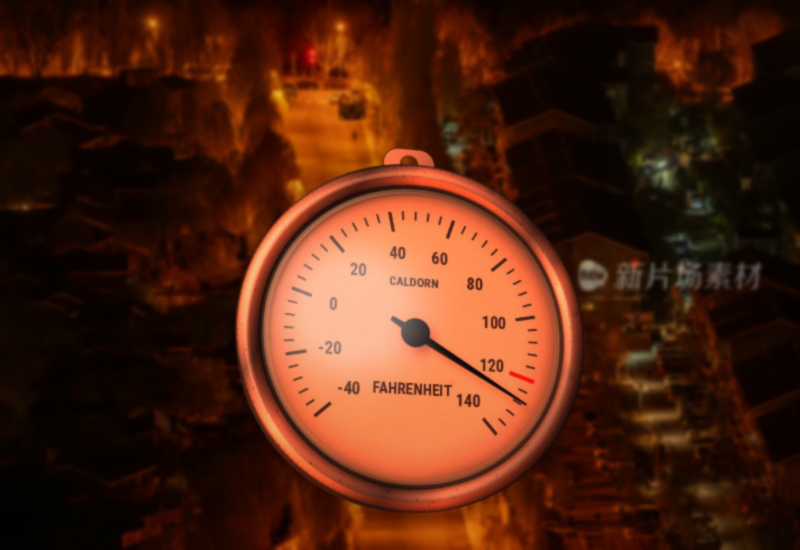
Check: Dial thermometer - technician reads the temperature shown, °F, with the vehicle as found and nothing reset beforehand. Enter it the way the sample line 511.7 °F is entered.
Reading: 128 °F
